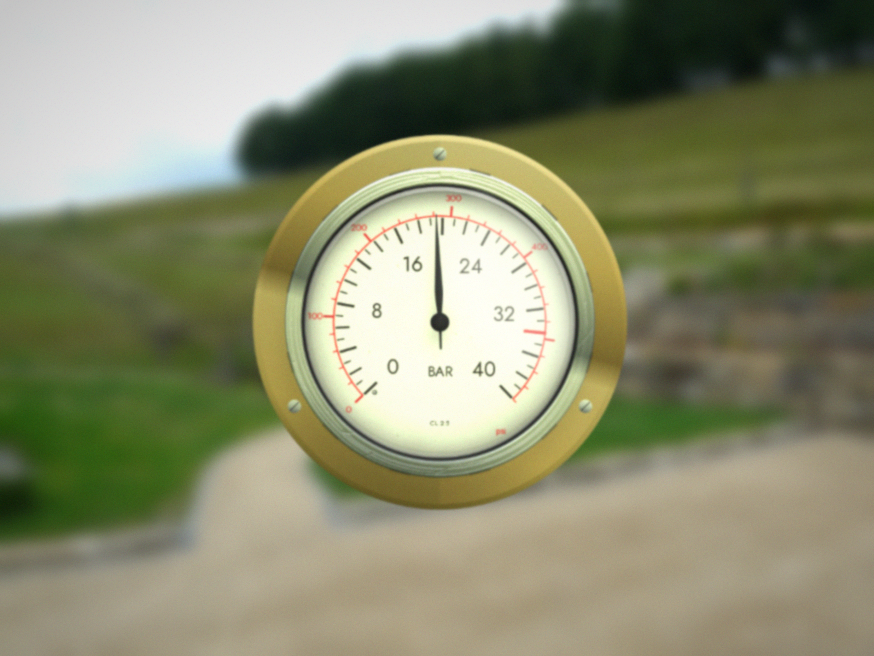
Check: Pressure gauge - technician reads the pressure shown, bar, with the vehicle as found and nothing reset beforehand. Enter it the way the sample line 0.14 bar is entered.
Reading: 19.5 bar
